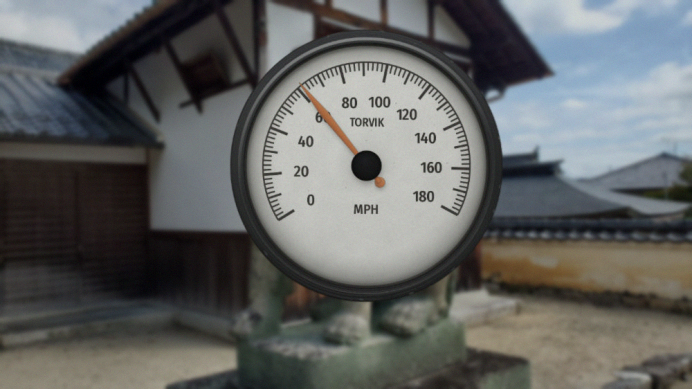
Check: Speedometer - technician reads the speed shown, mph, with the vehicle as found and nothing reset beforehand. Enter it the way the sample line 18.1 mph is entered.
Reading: 62 mph
